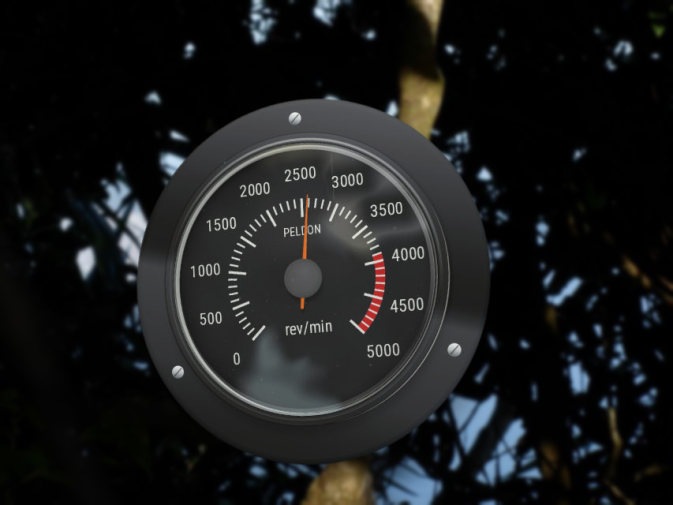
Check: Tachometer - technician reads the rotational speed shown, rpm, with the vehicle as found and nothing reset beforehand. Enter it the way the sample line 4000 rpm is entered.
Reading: 2600 rpm
